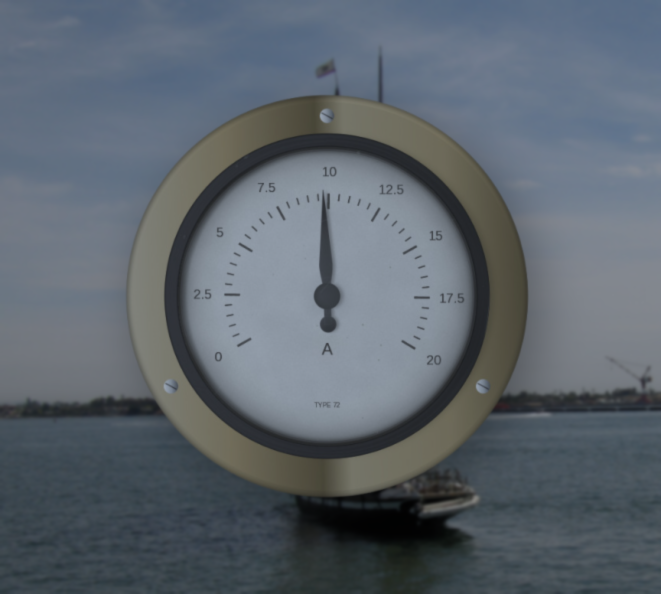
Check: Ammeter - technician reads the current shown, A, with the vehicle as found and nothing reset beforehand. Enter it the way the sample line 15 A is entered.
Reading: 9.75 A
